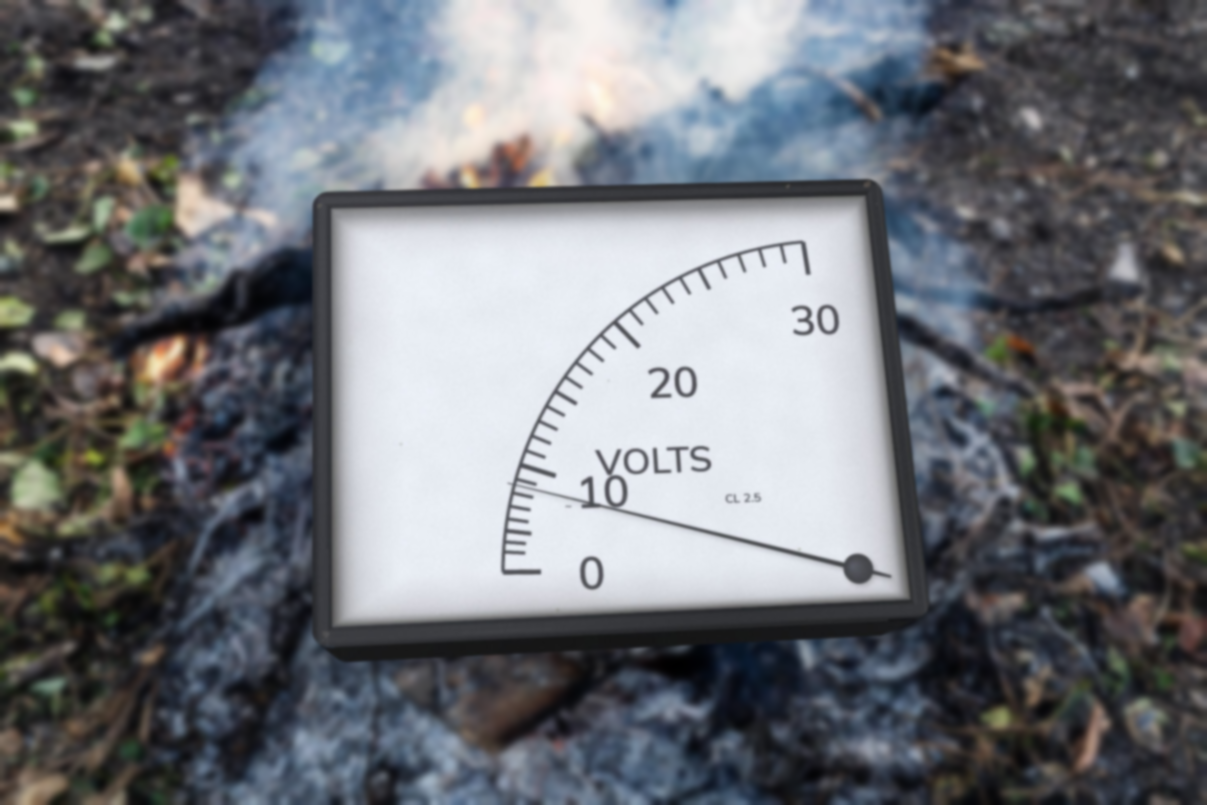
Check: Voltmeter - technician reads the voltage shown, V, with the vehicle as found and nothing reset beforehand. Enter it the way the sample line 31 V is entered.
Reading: 8.5 V
